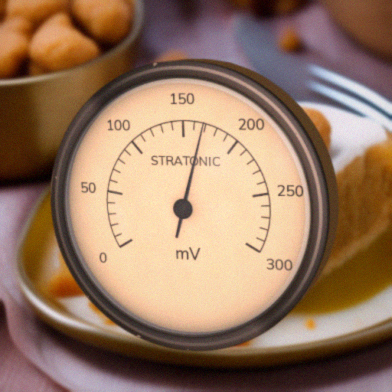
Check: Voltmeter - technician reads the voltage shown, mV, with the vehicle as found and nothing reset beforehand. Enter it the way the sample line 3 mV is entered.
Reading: 170 mV
